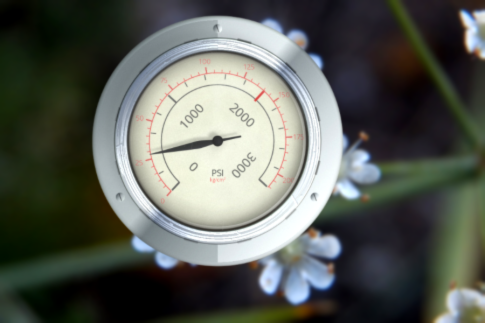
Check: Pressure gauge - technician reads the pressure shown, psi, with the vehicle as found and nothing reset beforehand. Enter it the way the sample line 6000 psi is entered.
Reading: 400 psi
